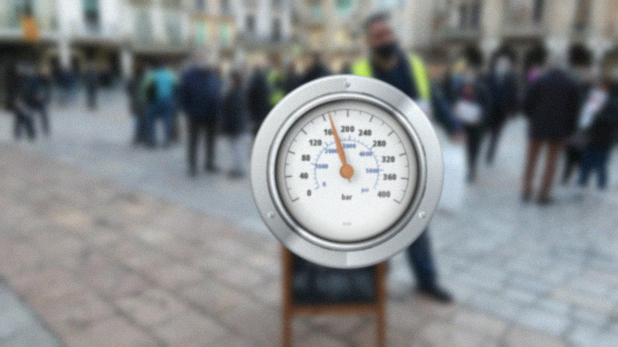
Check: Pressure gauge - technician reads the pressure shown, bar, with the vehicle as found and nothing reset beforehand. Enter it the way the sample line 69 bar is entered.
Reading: 170 bar
